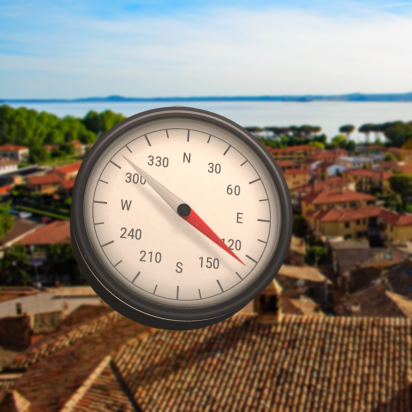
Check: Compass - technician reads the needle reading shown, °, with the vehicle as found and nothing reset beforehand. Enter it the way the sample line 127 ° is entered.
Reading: 127.5 °
